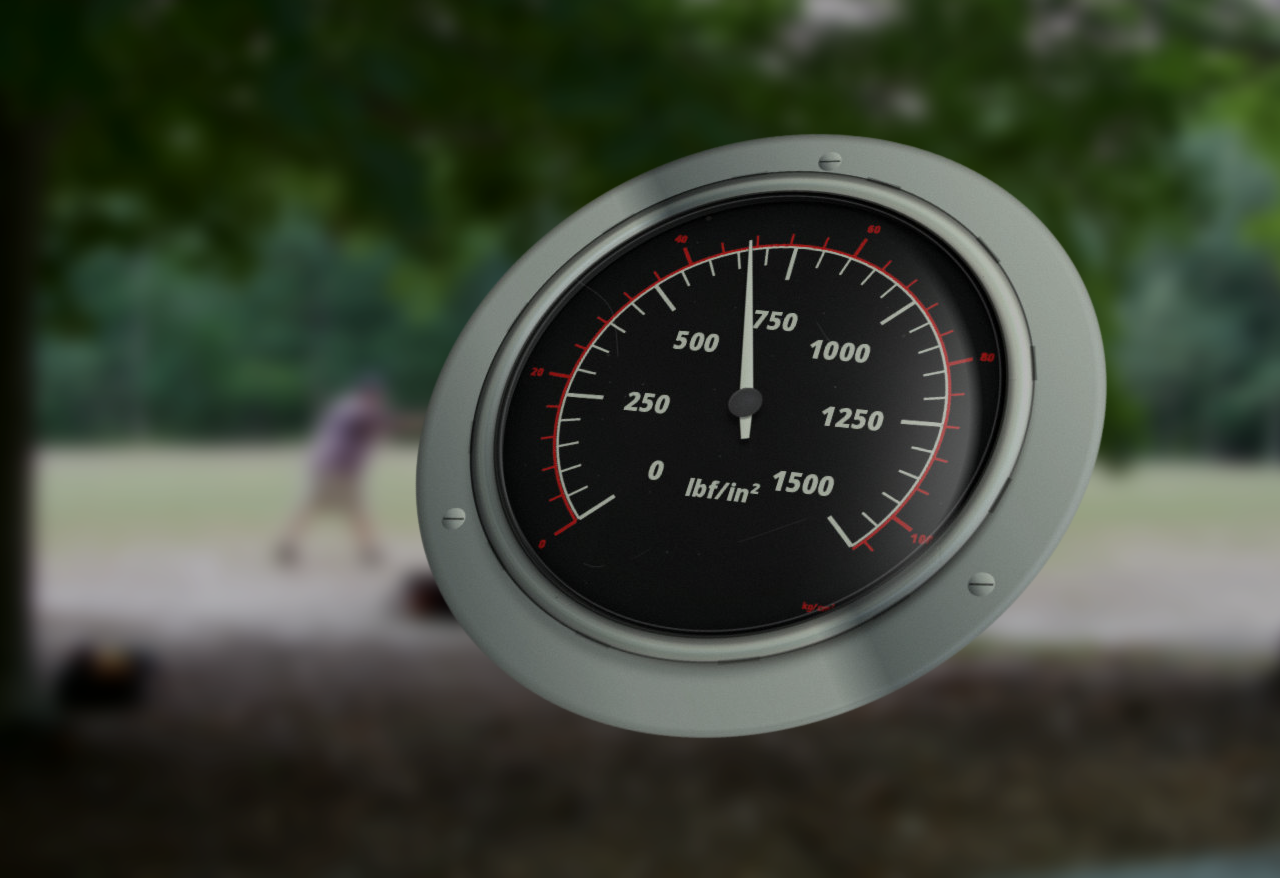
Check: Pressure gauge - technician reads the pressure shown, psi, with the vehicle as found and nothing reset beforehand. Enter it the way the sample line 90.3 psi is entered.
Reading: 675 psi
